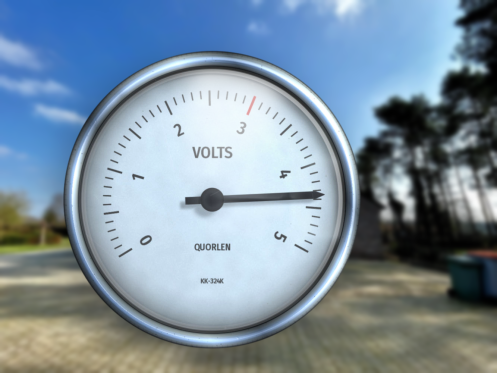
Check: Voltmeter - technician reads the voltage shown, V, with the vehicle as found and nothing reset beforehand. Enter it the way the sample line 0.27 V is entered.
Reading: 4.35 V
